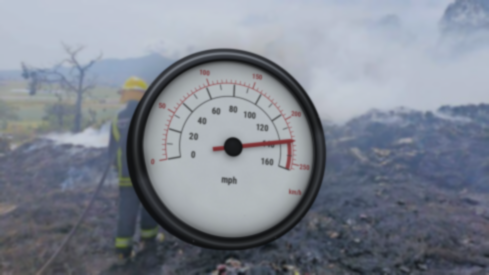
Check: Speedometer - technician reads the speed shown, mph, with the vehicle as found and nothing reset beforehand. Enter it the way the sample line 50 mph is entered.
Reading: 140 mph
